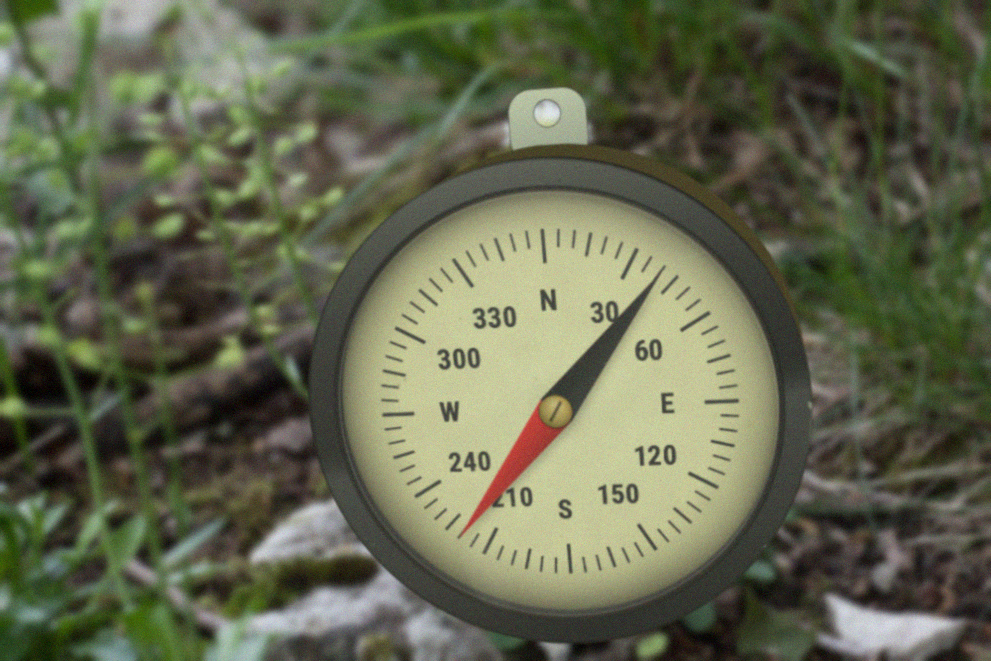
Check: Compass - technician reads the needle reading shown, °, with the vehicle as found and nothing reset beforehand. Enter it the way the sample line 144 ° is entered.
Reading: 220 °
